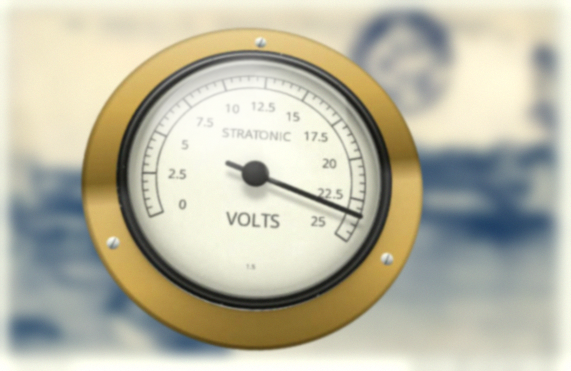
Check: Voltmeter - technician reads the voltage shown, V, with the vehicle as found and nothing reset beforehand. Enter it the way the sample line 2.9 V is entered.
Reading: 23.5 V
